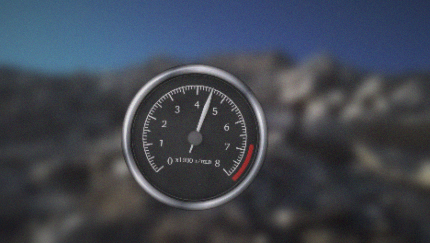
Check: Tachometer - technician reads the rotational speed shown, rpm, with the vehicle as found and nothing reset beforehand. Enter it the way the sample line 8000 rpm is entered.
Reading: 4500 rpm
